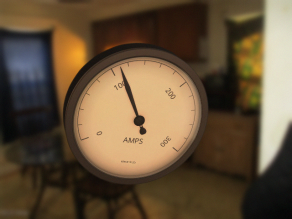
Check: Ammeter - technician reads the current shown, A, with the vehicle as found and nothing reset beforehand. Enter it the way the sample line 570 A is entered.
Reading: 110 A
